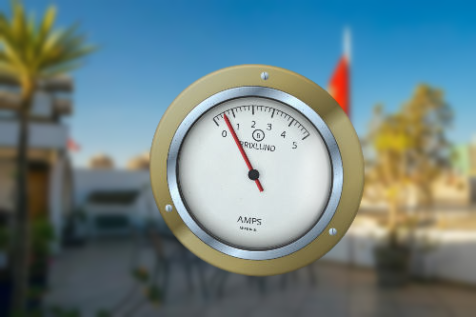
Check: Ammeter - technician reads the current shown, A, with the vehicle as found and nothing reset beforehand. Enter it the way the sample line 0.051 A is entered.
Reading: 0.6 A
